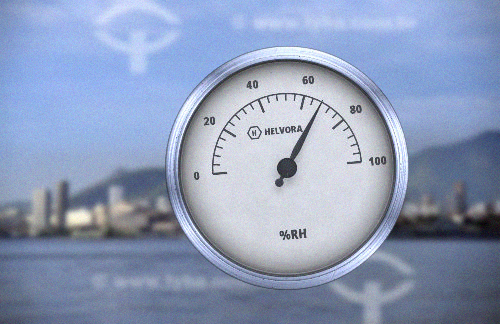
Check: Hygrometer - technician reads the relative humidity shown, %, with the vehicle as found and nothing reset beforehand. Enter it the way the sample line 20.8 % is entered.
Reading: 68 %
